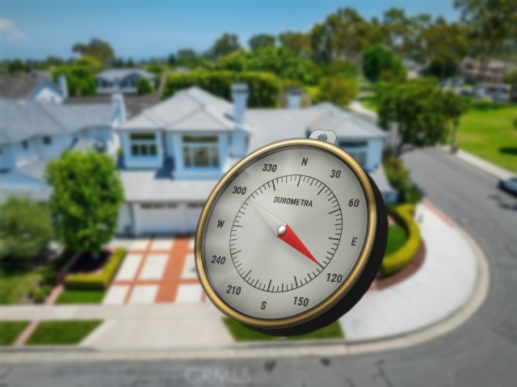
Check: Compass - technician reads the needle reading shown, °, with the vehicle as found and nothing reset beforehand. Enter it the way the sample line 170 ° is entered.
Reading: 120 °
